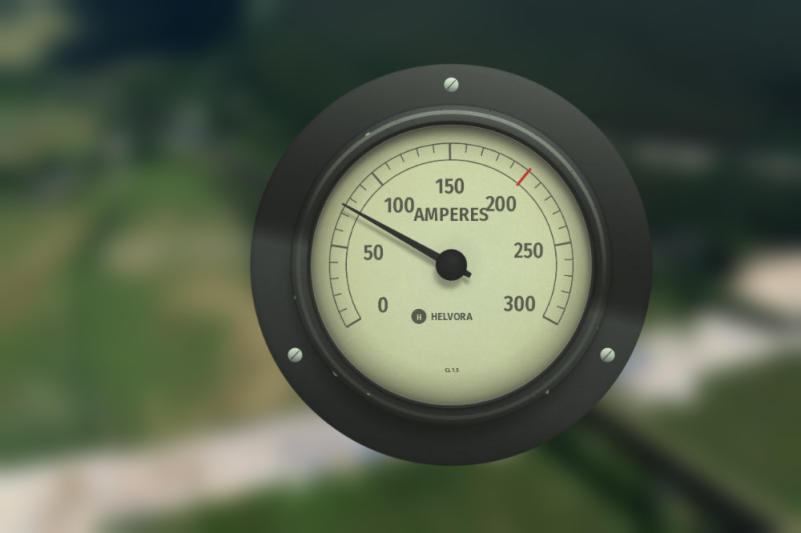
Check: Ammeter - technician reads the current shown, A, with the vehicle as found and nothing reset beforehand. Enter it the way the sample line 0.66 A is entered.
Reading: 75 A
